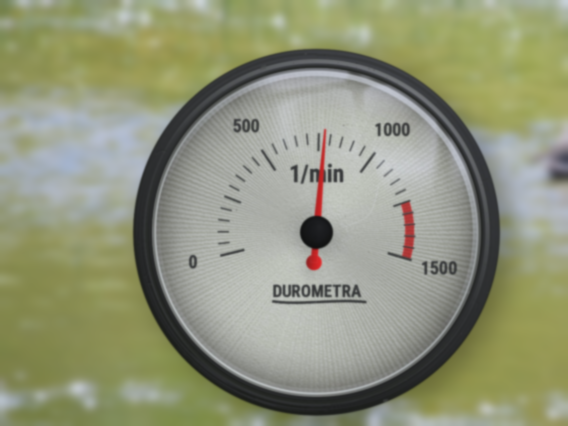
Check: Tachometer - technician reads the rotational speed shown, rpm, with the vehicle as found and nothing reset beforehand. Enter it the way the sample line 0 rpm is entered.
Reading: 775 rpm
